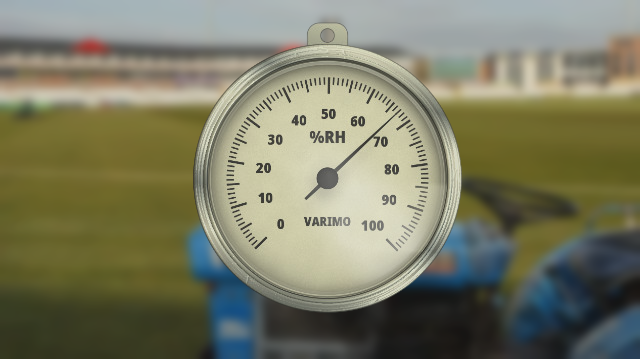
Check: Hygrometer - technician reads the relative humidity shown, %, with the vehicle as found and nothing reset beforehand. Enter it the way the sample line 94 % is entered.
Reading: 67 %
